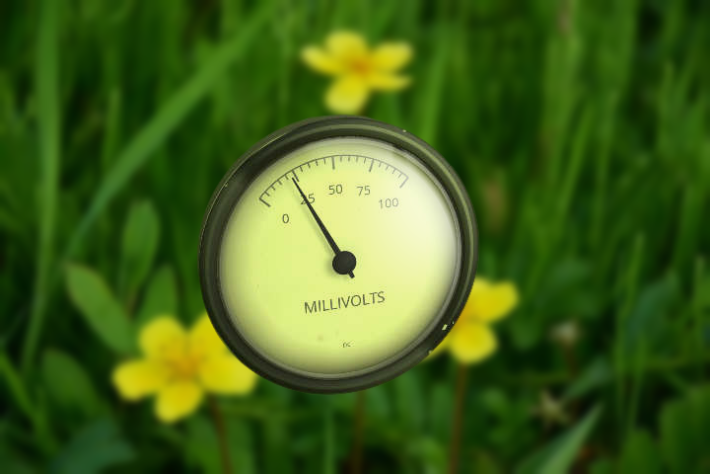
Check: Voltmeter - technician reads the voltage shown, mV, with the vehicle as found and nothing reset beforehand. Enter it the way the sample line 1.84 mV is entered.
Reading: 22.5 mV
